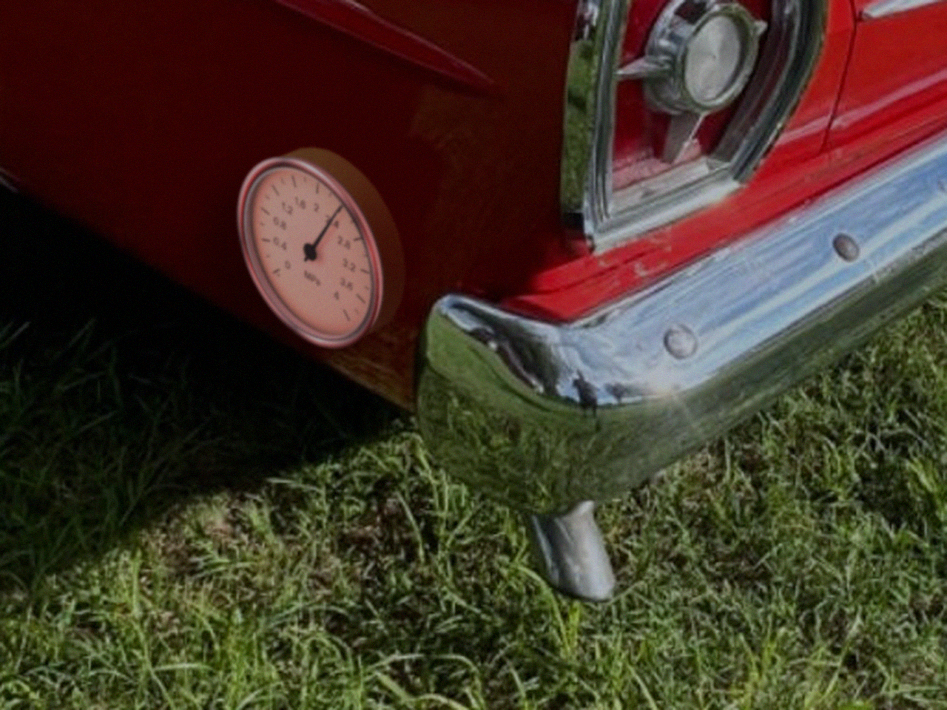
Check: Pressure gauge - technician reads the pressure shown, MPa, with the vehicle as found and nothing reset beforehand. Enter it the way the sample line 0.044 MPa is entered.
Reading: 2.4 MPa
